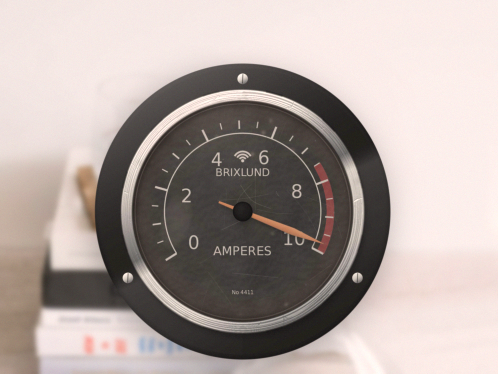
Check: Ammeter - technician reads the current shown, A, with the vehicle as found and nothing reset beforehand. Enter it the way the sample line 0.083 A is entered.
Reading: 9.75 A
